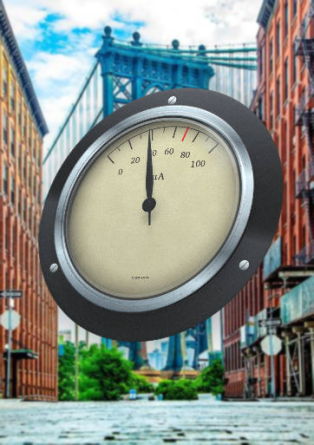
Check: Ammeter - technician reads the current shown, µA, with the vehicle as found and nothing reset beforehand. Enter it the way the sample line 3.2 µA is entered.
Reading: 40 µA
